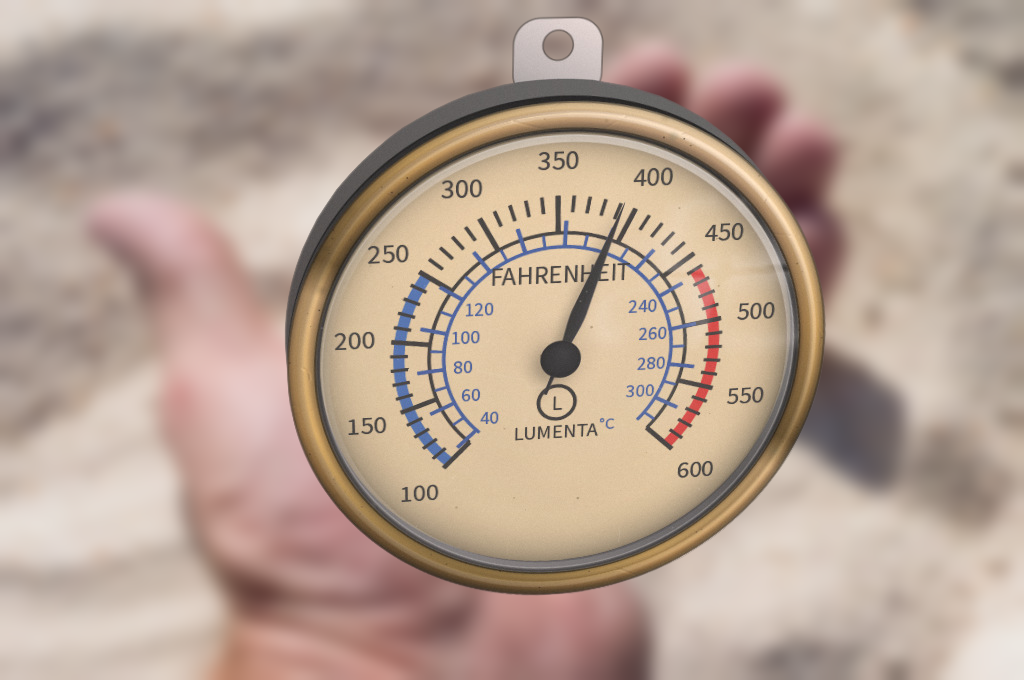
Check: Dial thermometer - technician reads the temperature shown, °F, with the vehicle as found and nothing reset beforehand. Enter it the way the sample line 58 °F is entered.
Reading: 390 °F
